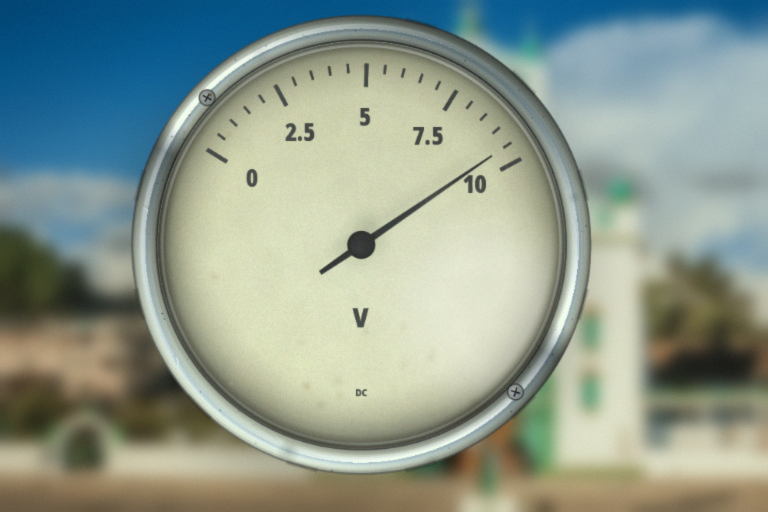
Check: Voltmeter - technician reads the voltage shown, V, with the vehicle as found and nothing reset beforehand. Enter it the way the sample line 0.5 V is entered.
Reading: 9.5 V
